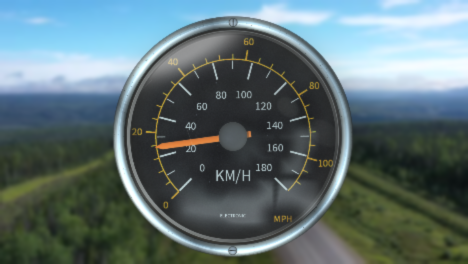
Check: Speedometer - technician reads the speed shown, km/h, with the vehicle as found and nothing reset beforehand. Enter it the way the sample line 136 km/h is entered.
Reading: 25 km/h
